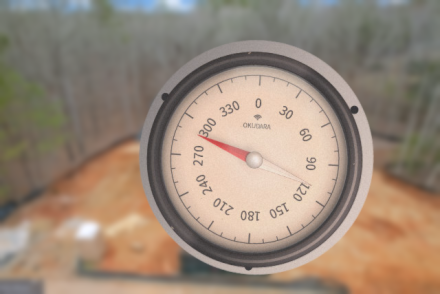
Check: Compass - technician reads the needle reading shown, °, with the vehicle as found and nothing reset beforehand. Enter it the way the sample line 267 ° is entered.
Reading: 290 °
